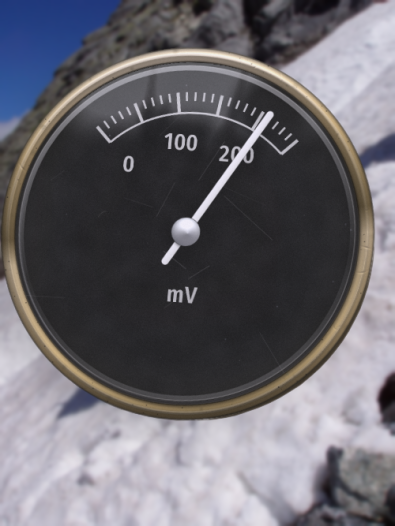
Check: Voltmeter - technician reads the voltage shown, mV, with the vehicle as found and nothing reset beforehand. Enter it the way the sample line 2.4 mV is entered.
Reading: 210 mV
